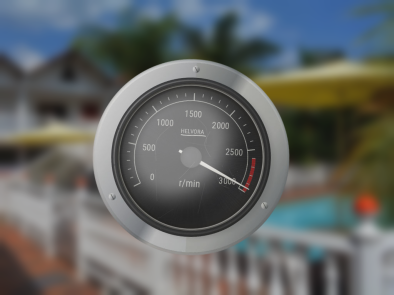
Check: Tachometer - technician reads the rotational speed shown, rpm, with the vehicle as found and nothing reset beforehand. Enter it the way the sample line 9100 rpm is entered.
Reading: 2950 rpm
